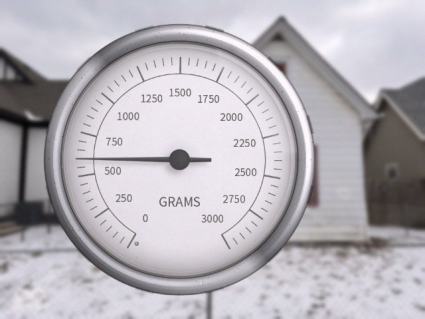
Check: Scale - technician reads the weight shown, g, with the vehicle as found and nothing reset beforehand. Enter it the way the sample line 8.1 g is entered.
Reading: 600 g
